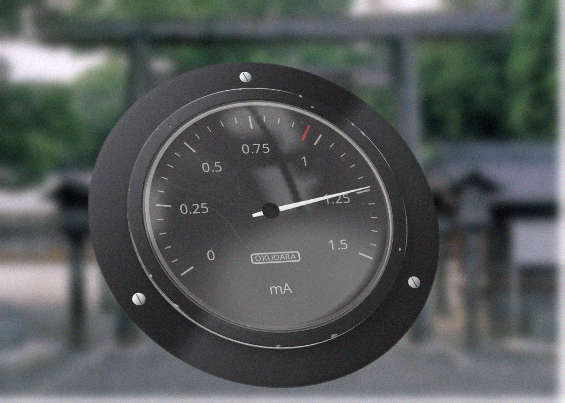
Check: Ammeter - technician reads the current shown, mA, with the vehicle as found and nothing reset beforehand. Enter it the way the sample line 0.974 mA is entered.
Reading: 1.25 mA
